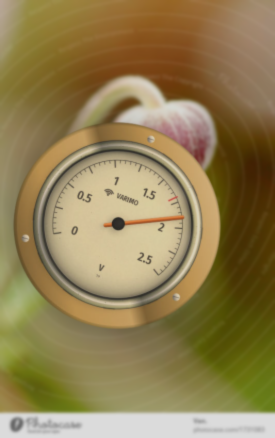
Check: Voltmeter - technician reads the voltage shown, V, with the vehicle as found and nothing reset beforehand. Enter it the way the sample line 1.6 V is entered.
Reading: 1.9 V
